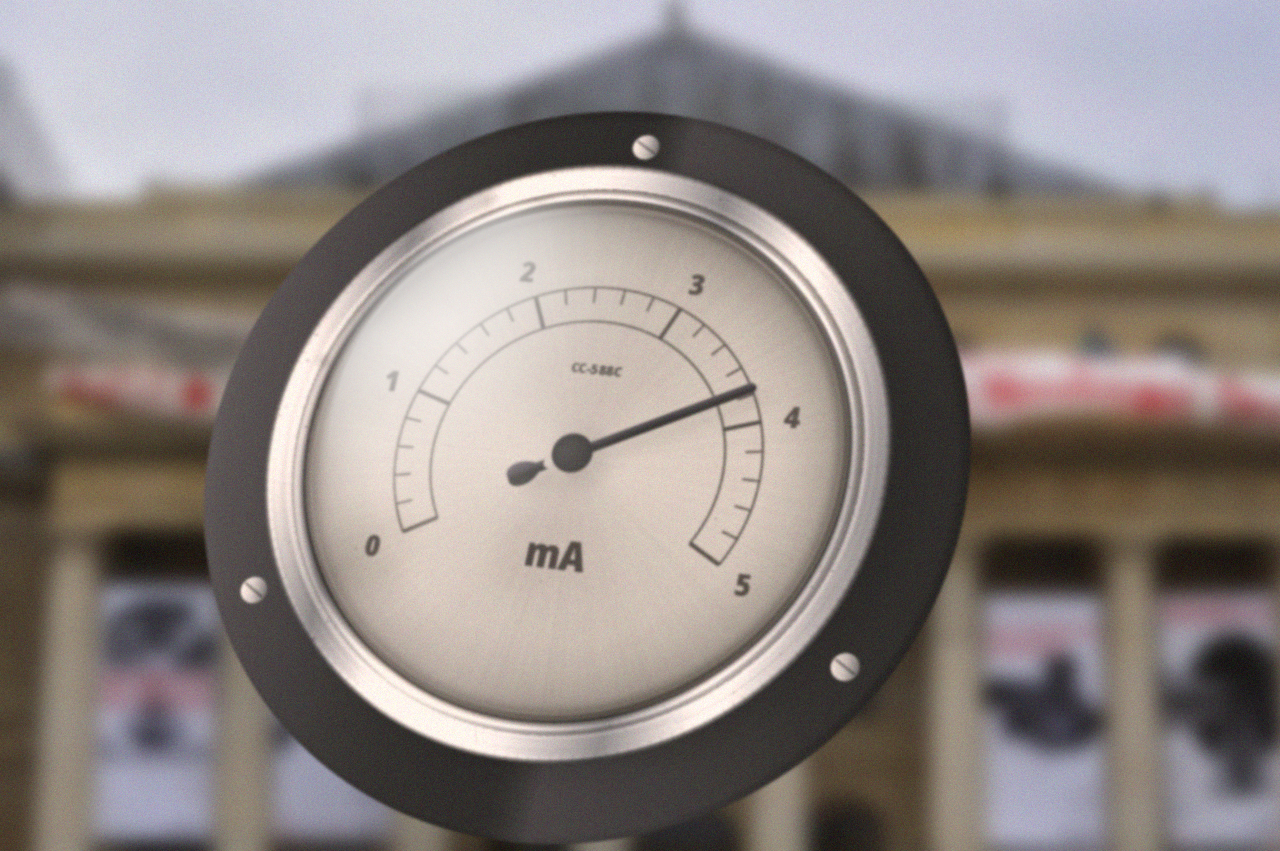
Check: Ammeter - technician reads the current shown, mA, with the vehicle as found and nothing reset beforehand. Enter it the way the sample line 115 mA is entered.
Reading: 3.8 mA
